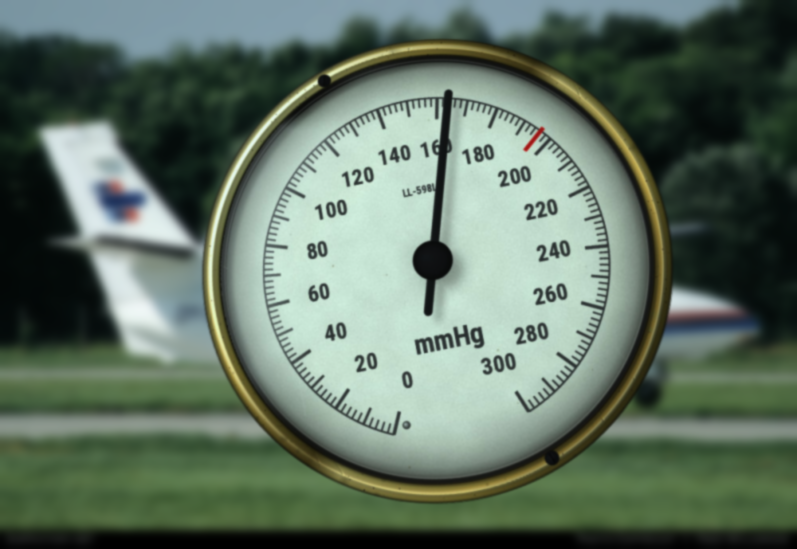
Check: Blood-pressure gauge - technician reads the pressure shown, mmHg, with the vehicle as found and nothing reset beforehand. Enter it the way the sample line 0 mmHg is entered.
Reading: 164 mmHg
